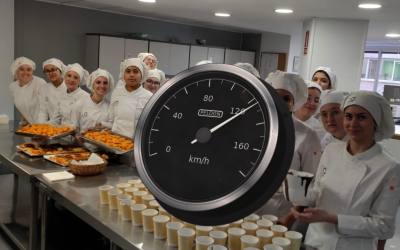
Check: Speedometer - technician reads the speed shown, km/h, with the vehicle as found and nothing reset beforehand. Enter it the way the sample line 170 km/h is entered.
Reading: 125 km/h
